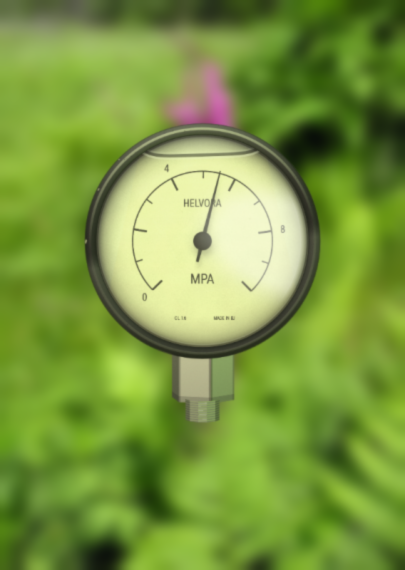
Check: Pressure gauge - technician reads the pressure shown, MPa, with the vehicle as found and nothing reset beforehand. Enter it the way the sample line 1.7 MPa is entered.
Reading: 5.5 MPa
